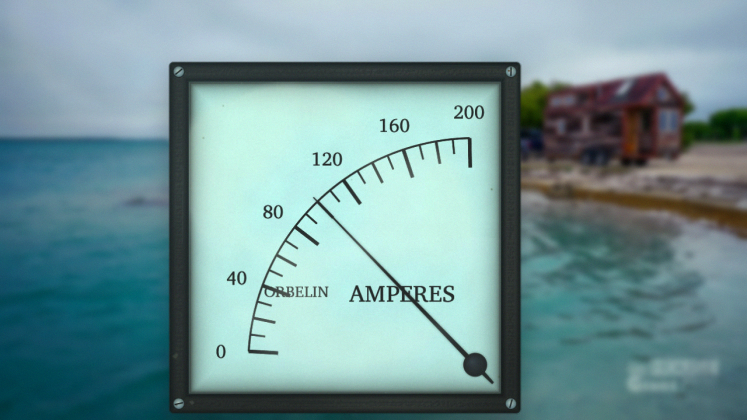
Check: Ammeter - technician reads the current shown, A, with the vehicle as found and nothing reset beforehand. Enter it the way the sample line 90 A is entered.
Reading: 100 A
